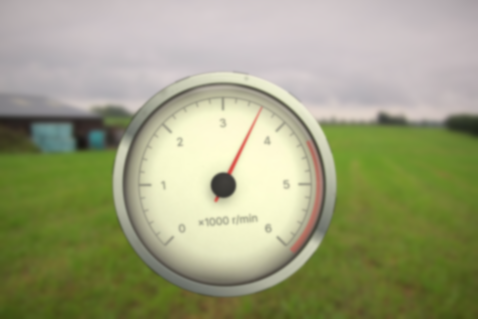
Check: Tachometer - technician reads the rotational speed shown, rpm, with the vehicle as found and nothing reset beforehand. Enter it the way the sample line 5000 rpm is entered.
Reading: 3600 rpm
